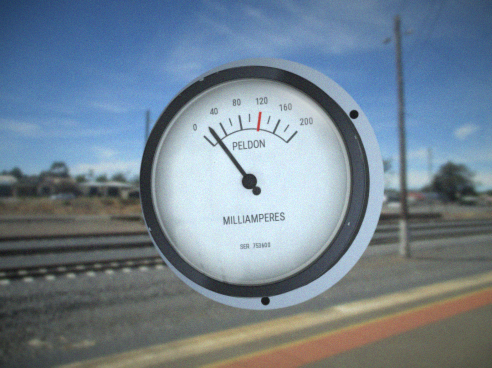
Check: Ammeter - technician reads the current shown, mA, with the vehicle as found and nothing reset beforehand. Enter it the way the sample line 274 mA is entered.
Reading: 20 mA
